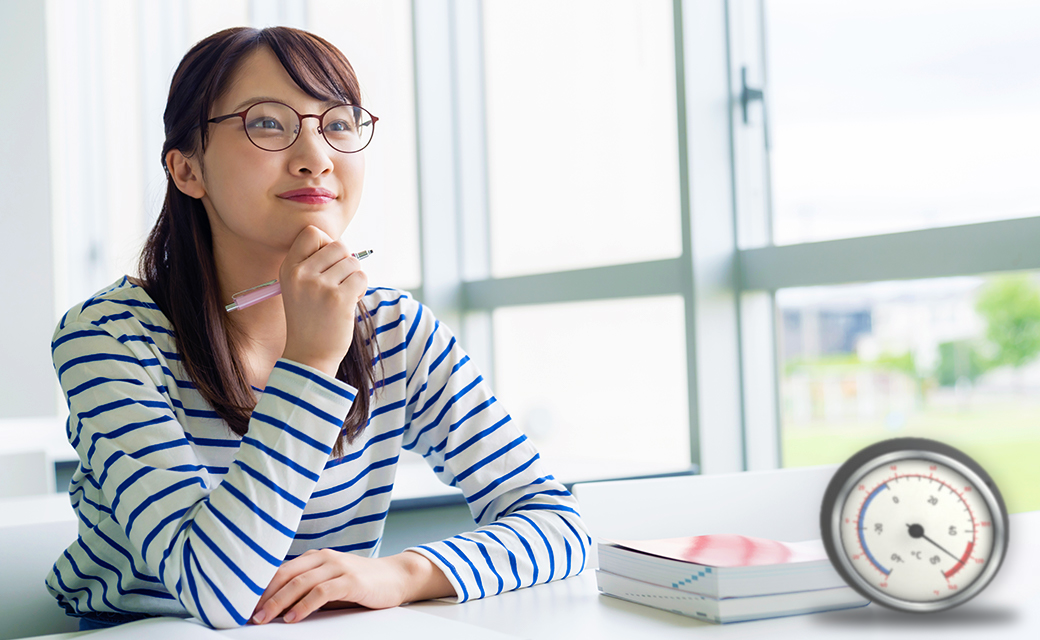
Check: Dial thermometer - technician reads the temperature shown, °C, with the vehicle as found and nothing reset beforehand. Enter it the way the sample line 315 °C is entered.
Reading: 52 °C
